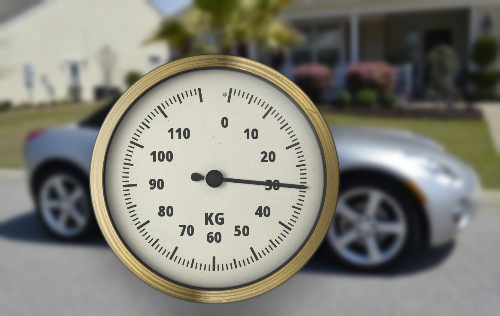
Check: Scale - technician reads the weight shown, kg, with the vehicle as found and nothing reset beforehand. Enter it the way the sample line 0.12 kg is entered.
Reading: 30 kg
